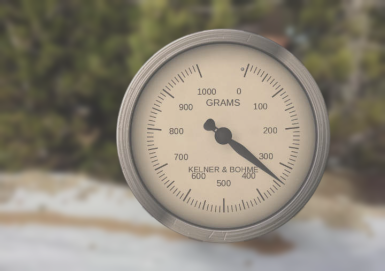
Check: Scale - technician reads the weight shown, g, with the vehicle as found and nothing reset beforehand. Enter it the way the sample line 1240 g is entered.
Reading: 340 g
